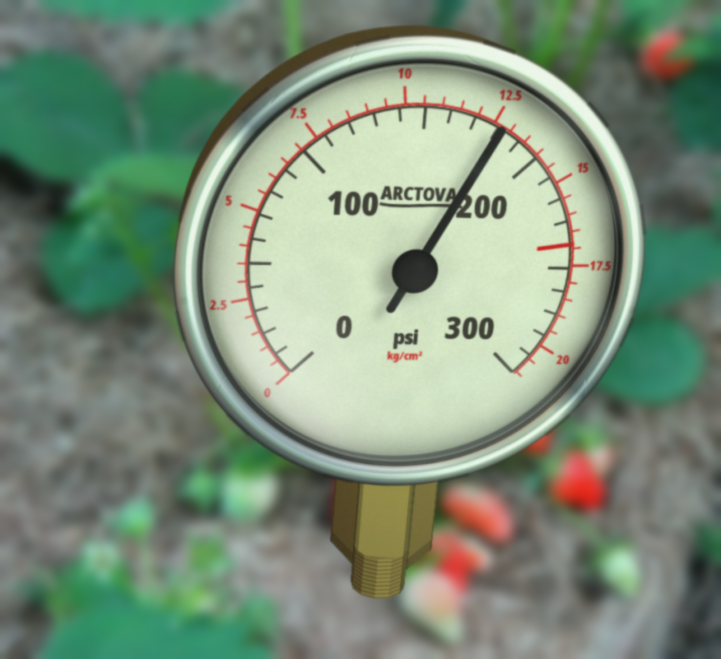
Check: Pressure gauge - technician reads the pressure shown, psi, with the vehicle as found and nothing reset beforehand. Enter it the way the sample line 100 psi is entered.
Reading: 180 psi
